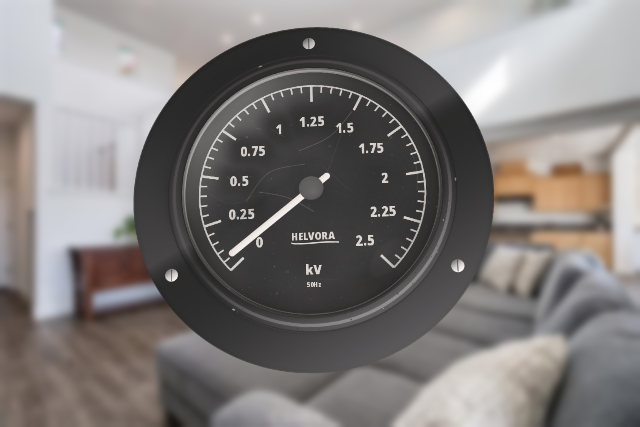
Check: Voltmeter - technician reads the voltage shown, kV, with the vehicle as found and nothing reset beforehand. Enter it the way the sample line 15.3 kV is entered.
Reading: 0.05 kV
